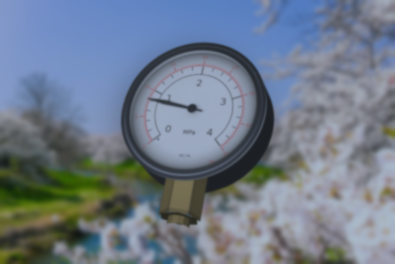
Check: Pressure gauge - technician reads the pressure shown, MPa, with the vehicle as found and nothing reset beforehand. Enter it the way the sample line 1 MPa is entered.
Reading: 0.8 MPa
